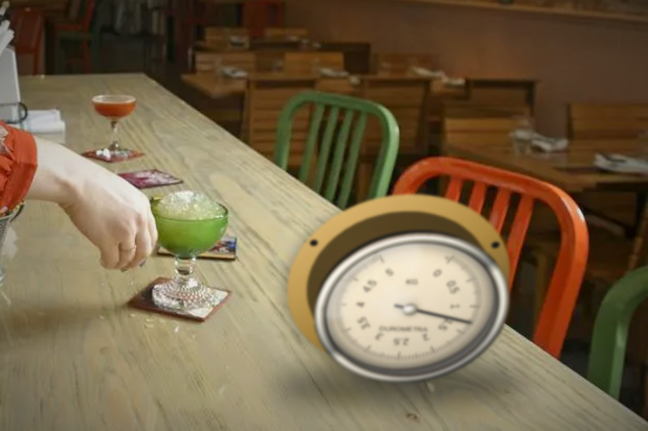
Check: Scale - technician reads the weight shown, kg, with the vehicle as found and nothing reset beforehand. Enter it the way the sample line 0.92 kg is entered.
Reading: 1.25 kg
